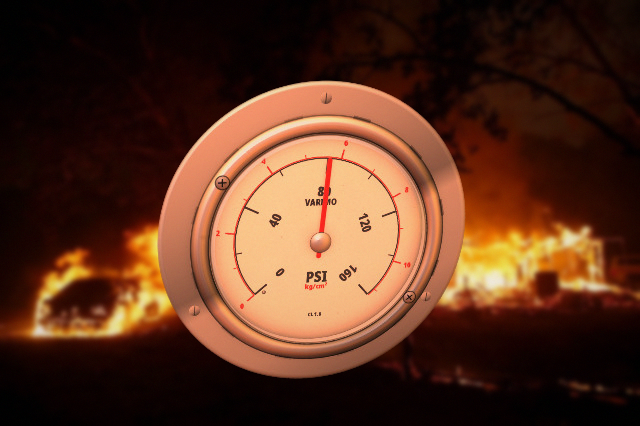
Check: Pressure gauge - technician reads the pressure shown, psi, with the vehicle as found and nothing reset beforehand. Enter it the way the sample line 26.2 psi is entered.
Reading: 80 psi
